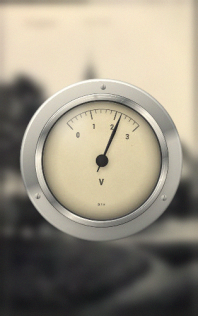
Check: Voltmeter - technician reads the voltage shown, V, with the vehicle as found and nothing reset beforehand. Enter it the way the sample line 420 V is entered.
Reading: 2.2 V
